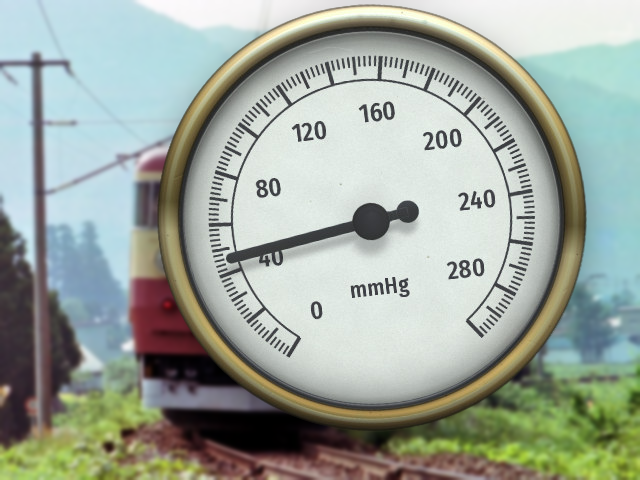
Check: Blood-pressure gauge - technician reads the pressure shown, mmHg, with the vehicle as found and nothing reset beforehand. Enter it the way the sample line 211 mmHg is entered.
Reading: 46 mmHg
